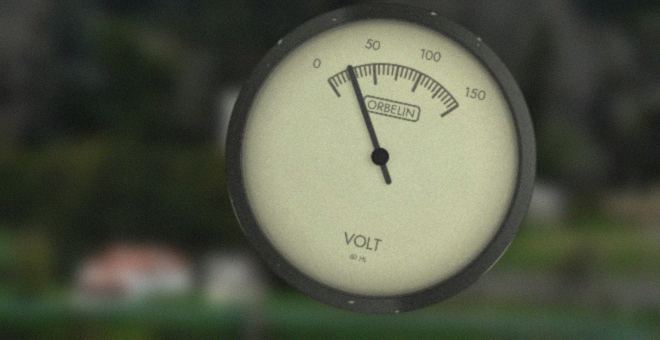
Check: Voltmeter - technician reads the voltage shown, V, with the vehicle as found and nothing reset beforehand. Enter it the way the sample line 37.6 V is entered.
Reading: 25 V
